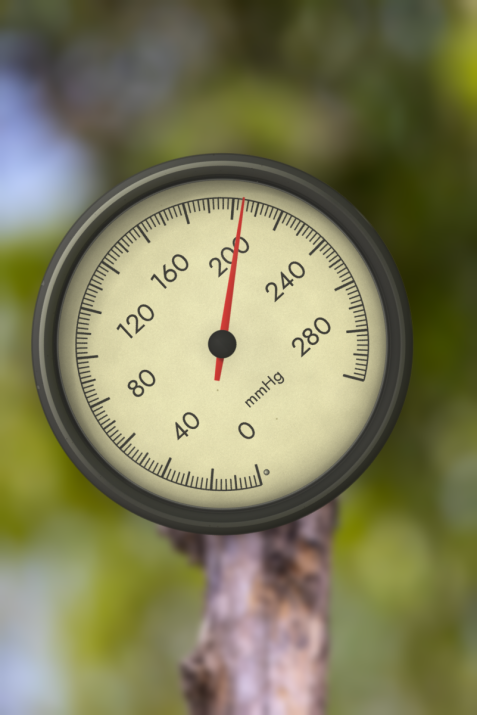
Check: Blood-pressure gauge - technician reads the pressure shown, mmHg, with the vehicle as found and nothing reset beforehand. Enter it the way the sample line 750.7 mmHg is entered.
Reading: 204 mmHg
